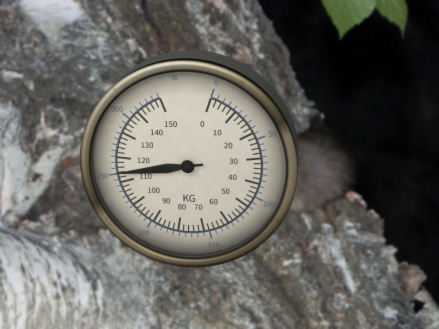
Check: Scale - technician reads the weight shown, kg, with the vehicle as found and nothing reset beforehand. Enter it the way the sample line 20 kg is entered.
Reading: 114 kg
